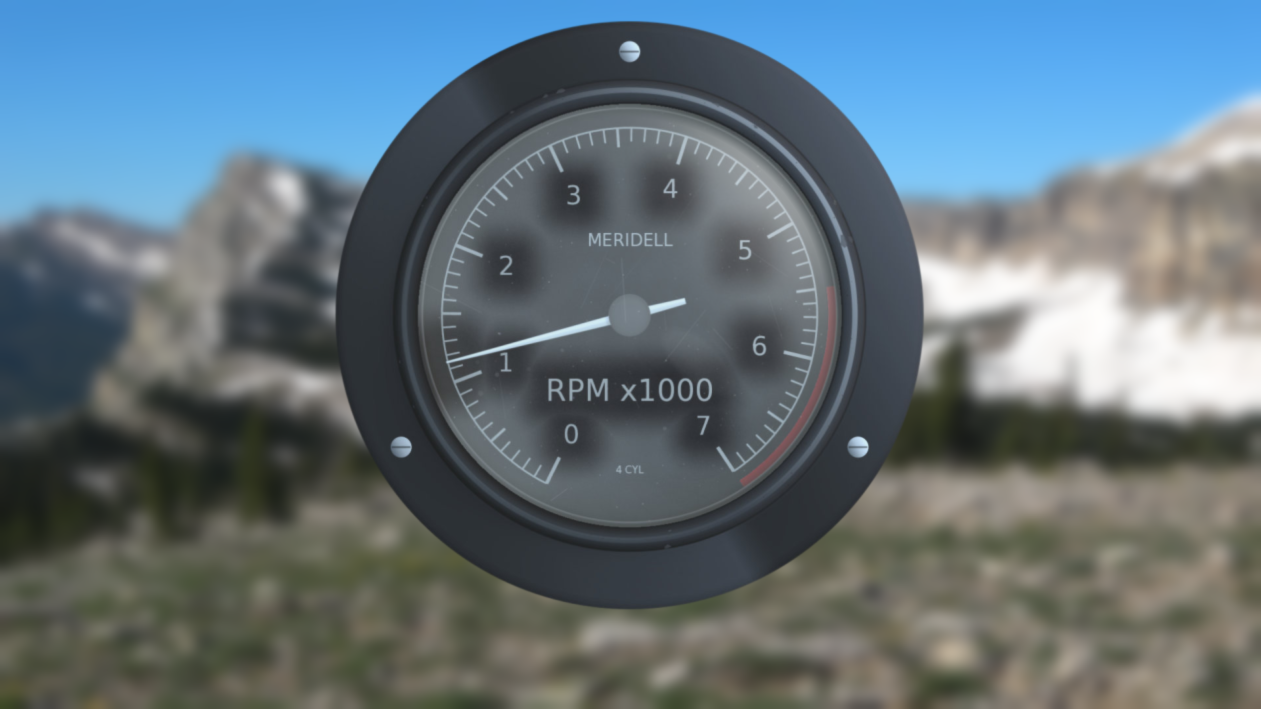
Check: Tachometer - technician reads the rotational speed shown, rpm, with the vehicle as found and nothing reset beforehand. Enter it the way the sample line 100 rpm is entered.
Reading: 1150 rpm
